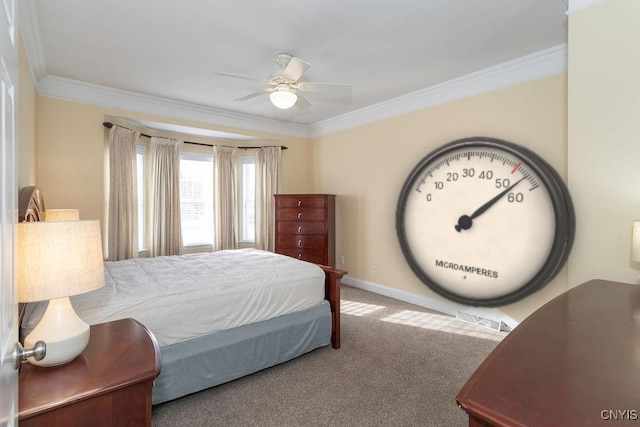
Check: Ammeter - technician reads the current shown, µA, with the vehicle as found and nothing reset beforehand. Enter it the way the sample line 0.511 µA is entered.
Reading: 55 µA
